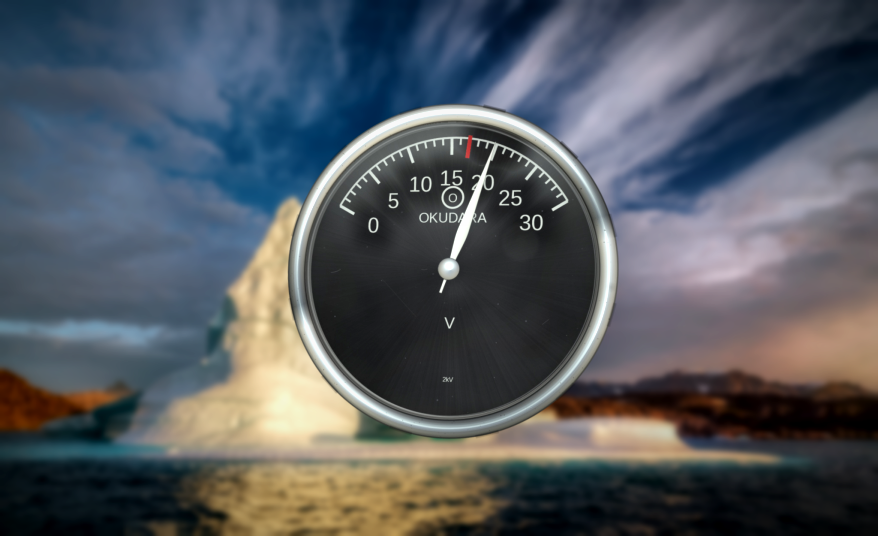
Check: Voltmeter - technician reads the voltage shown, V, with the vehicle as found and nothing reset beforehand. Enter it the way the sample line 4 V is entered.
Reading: 20 V
